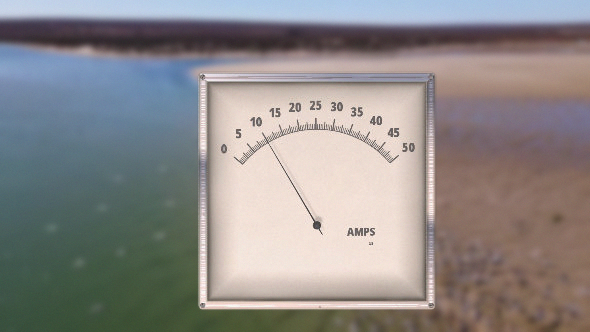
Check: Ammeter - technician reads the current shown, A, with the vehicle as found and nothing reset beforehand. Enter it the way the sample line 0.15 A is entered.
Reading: 10 A
